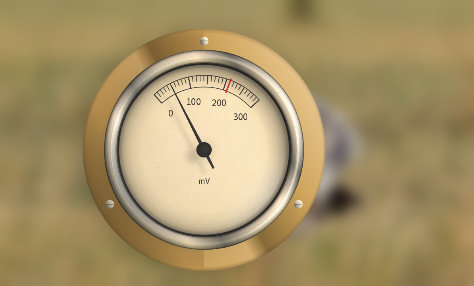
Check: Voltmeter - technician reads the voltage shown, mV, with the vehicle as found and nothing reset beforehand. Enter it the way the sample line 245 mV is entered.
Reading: 50 mV
